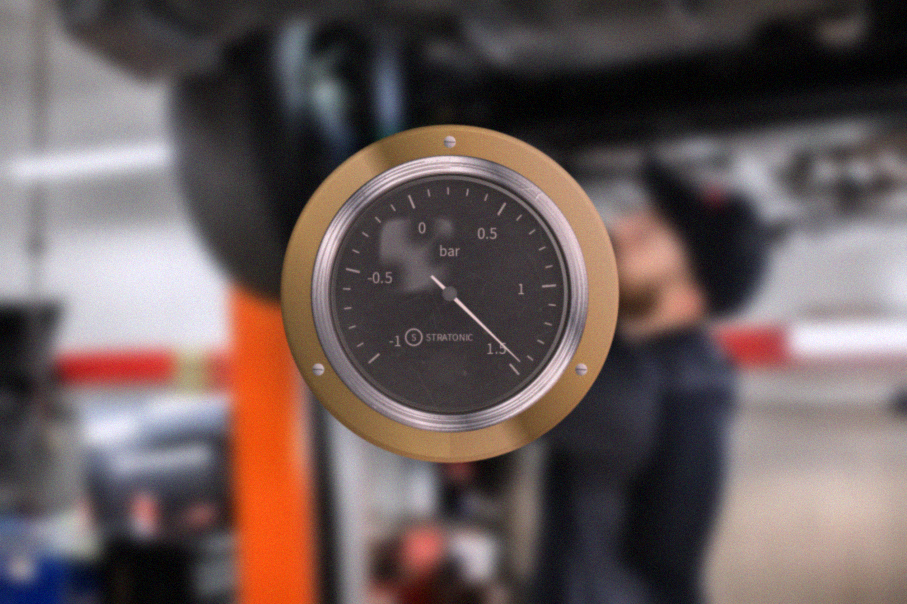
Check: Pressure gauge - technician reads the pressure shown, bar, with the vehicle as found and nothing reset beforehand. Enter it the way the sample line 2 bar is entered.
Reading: 1.45 bar
